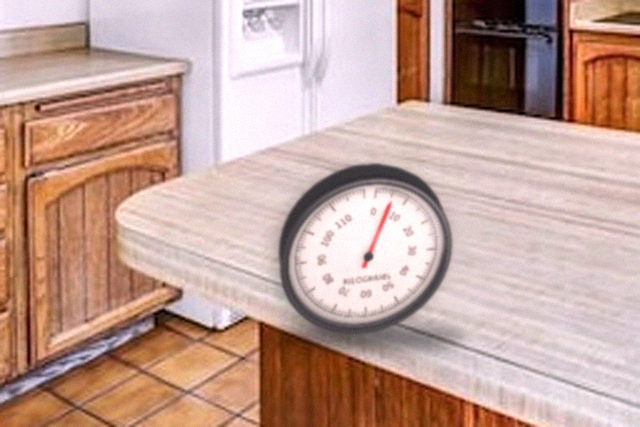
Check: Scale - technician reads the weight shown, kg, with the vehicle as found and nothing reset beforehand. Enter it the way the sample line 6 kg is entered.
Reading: 5 kg
